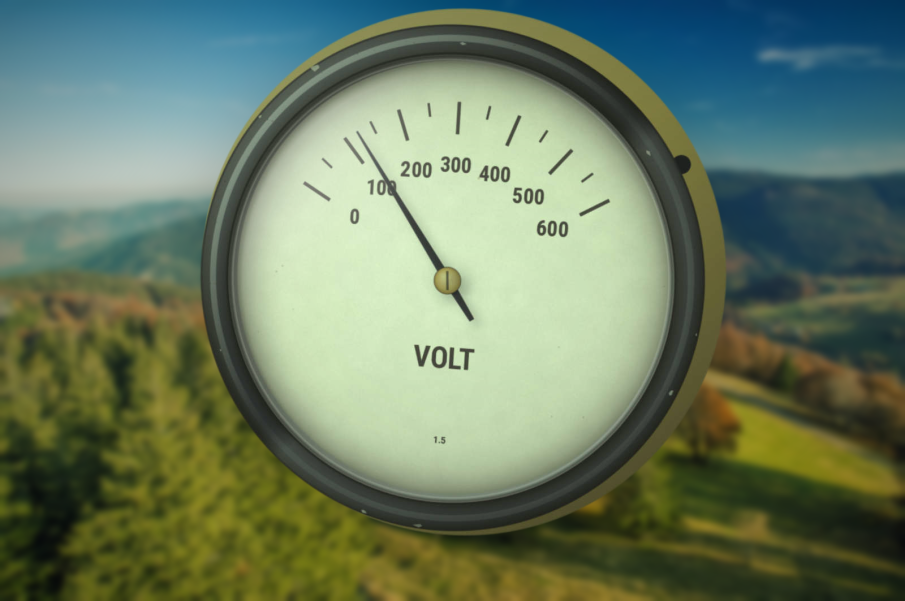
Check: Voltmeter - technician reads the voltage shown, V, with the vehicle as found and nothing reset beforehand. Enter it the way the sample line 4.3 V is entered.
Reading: 125 V
